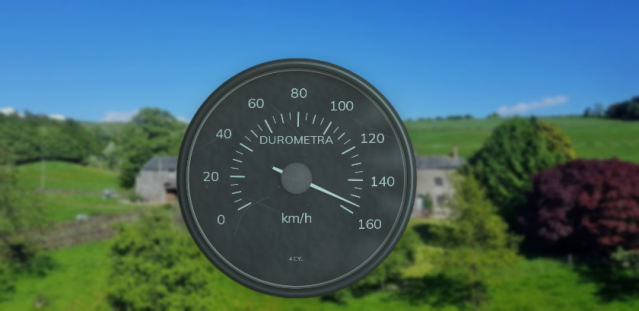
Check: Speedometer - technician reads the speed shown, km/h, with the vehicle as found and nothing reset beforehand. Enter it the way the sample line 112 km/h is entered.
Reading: 155 km/h
